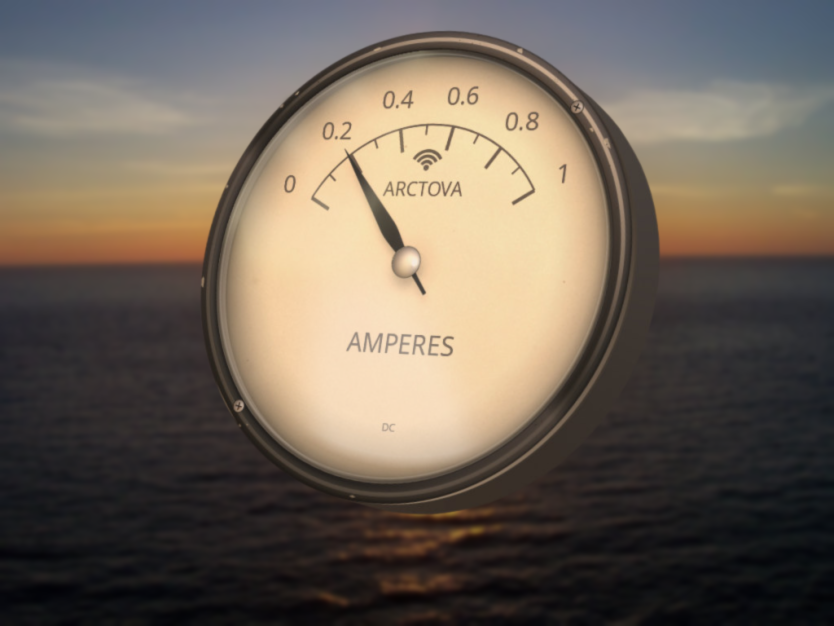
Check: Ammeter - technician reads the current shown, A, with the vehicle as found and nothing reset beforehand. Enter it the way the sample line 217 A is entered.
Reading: 0.2 A
